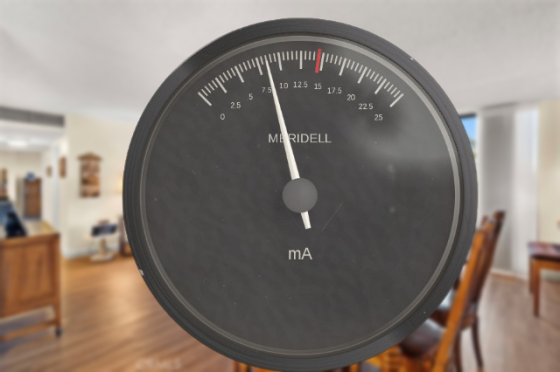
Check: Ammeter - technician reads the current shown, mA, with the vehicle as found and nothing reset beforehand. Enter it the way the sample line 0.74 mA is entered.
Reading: 8.5 mA
